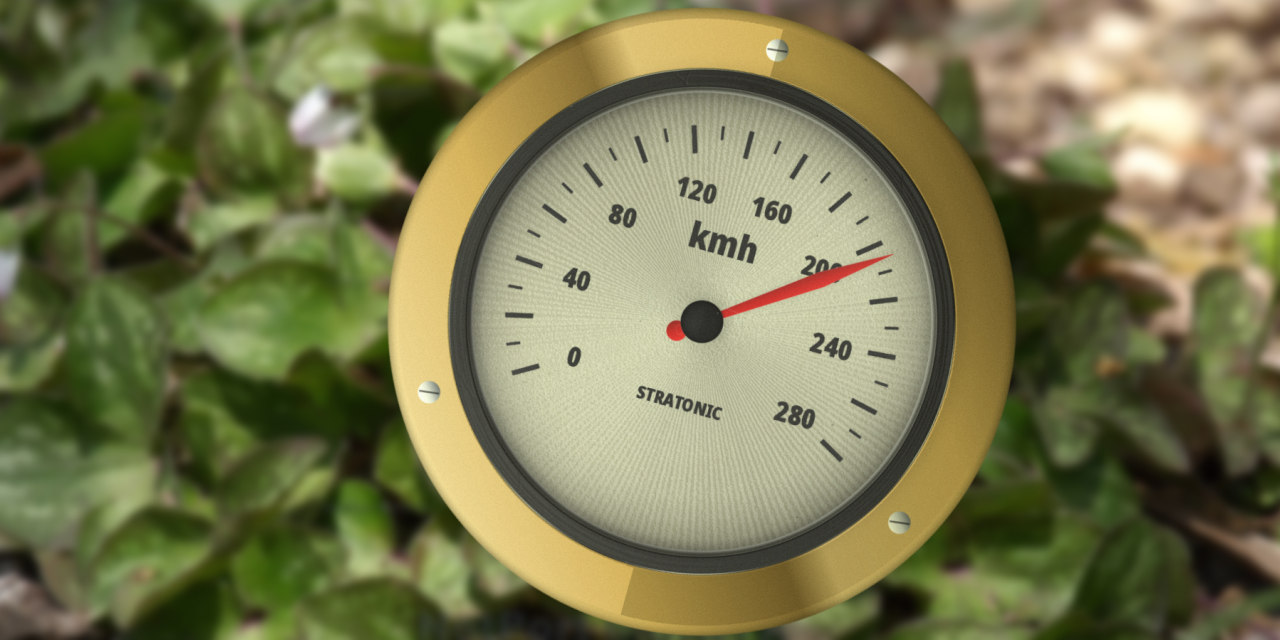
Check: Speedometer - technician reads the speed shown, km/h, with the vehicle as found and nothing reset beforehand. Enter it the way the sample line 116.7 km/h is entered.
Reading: 205 km/h
